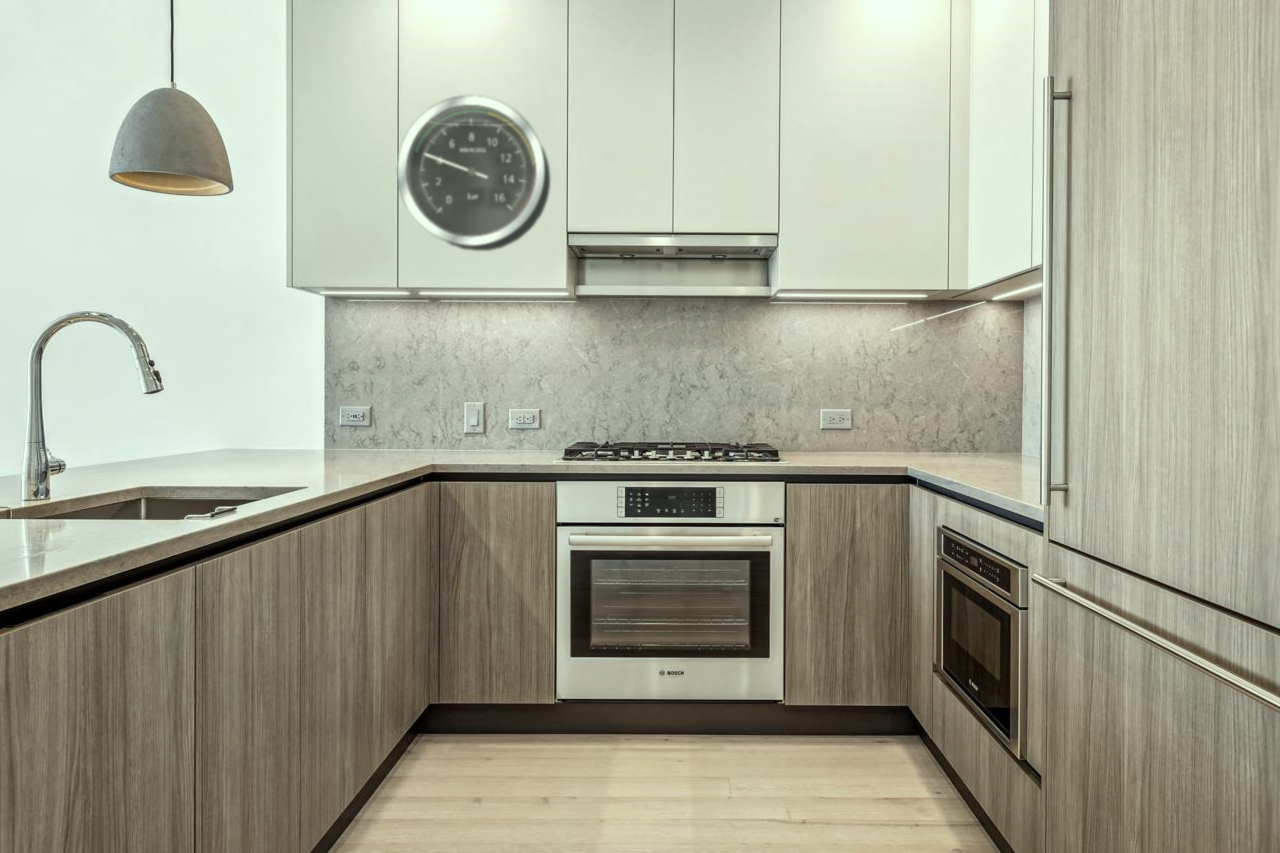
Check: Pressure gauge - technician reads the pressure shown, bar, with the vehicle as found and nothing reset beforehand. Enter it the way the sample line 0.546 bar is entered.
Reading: 4 bar
